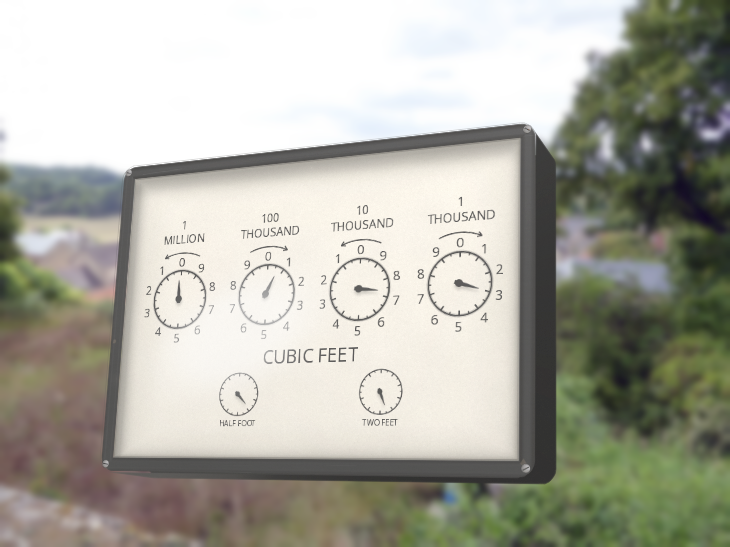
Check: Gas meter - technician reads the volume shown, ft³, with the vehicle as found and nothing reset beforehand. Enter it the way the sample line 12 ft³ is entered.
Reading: 7300 ft³
